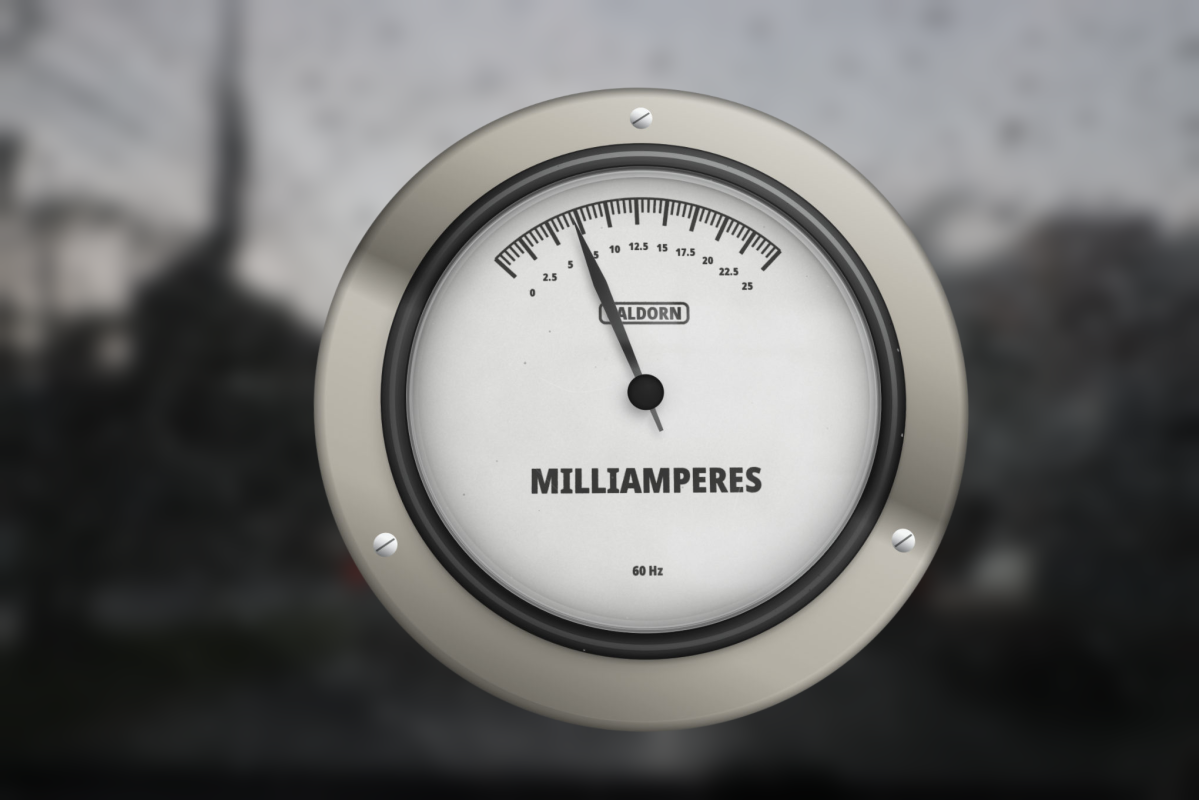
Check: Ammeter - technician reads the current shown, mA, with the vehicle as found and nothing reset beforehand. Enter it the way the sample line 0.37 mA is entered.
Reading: 7 mA
